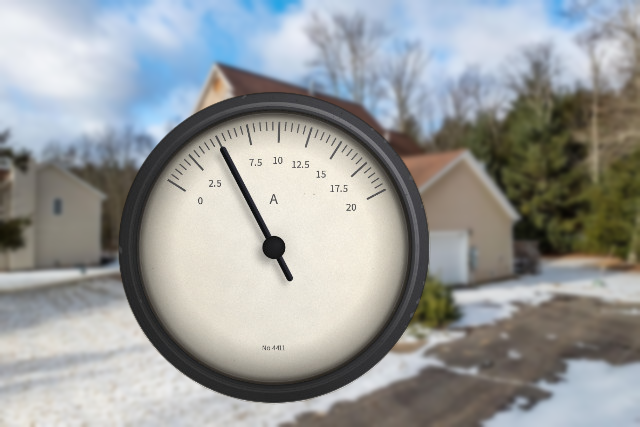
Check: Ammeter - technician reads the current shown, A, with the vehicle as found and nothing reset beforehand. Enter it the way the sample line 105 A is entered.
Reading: 5 A
